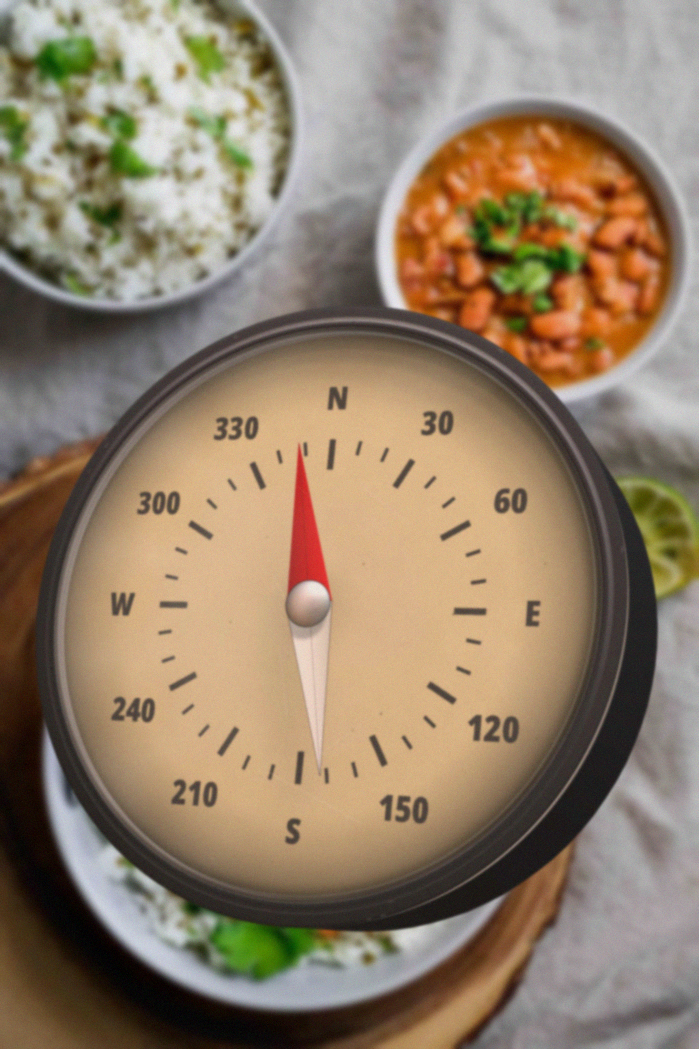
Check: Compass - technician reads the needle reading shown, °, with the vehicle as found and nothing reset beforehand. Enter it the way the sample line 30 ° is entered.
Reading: 350 °
